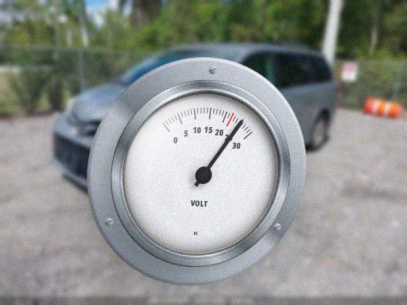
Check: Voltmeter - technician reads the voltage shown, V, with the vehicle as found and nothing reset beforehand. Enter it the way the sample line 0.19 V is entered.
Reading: 25 V
